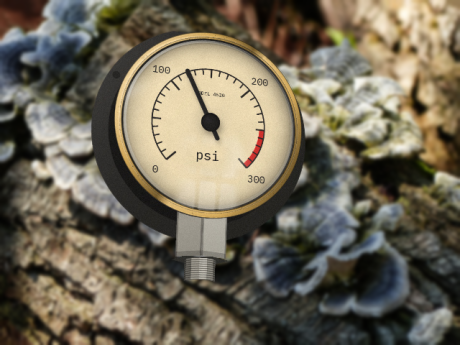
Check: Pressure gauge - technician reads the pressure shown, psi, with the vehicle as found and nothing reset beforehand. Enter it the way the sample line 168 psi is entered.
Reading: 120 psi
